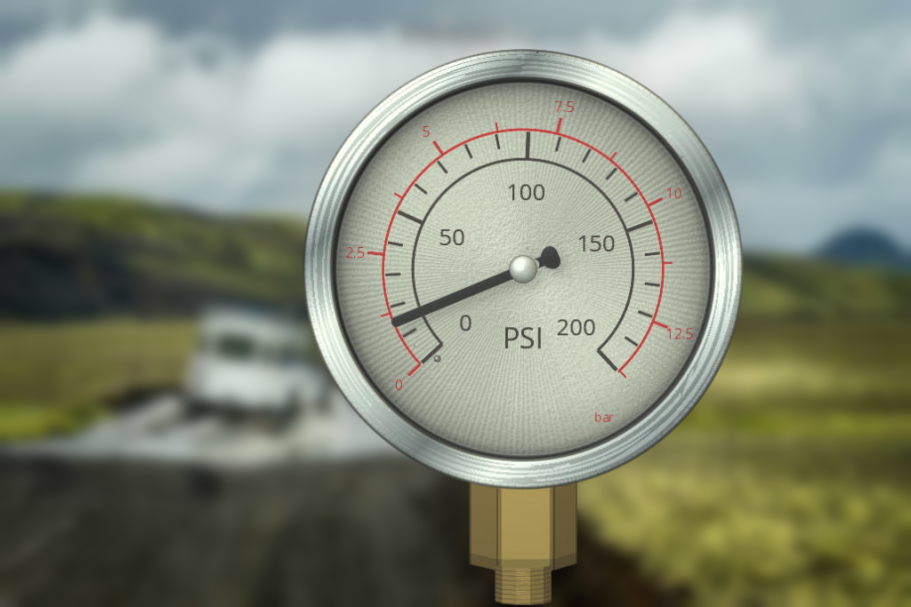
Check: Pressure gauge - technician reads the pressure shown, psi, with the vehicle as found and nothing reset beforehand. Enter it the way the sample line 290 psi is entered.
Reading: 15 psi
